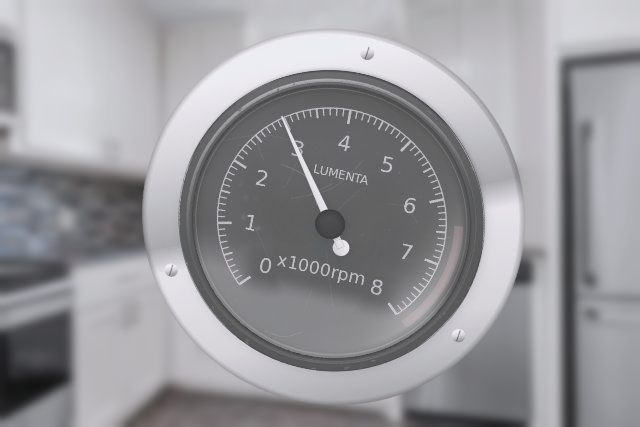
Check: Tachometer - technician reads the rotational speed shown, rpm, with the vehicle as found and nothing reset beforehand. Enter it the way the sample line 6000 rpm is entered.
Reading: 3000 rpm
